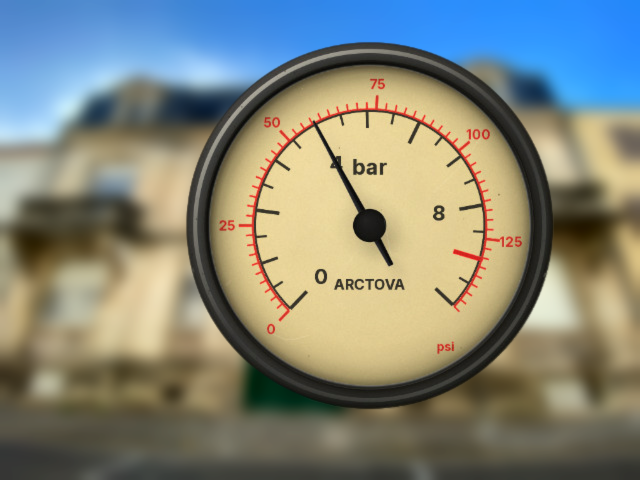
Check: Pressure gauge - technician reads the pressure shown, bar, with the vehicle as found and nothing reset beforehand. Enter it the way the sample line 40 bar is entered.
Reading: 4 bar
